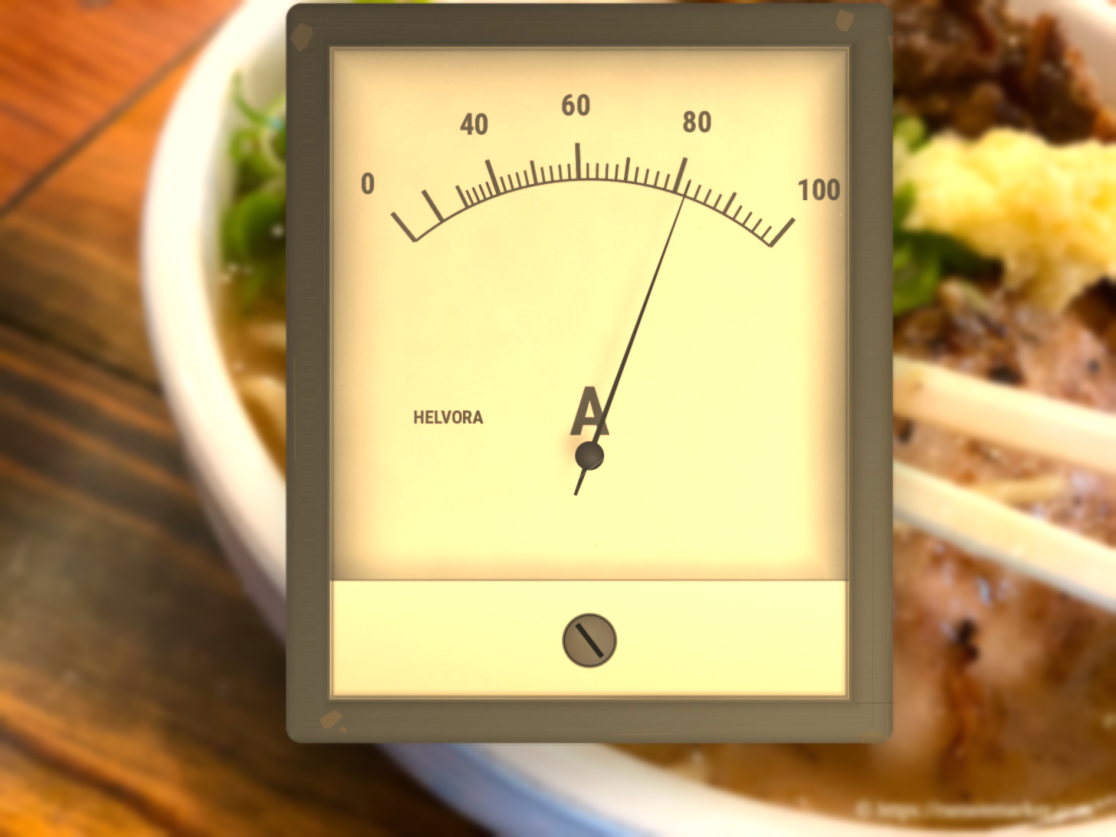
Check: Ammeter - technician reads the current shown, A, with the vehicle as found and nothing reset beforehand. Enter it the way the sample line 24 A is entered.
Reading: 82 A
